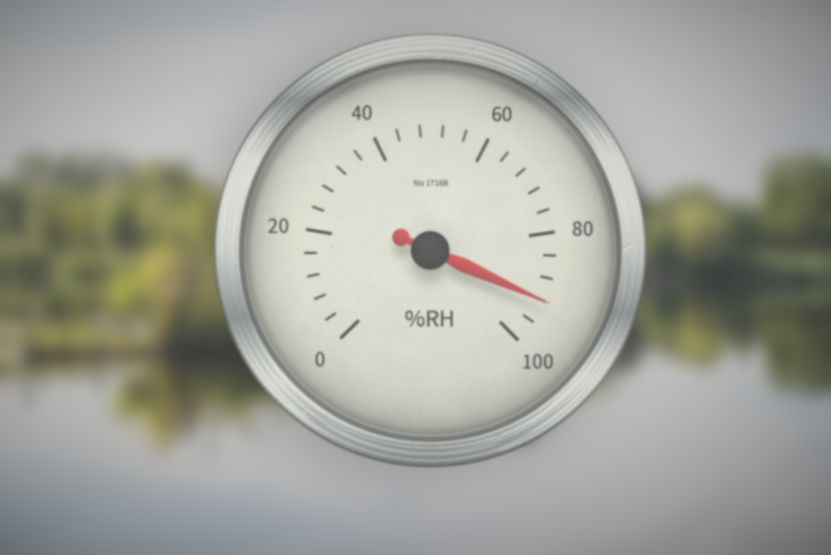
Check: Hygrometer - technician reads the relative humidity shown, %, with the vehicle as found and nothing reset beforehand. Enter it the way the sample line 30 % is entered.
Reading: 92 %
